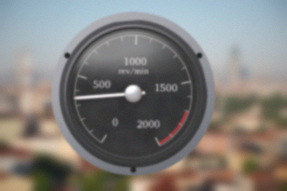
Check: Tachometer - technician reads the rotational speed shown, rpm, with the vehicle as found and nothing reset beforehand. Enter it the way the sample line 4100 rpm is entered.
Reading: 350 rpm
